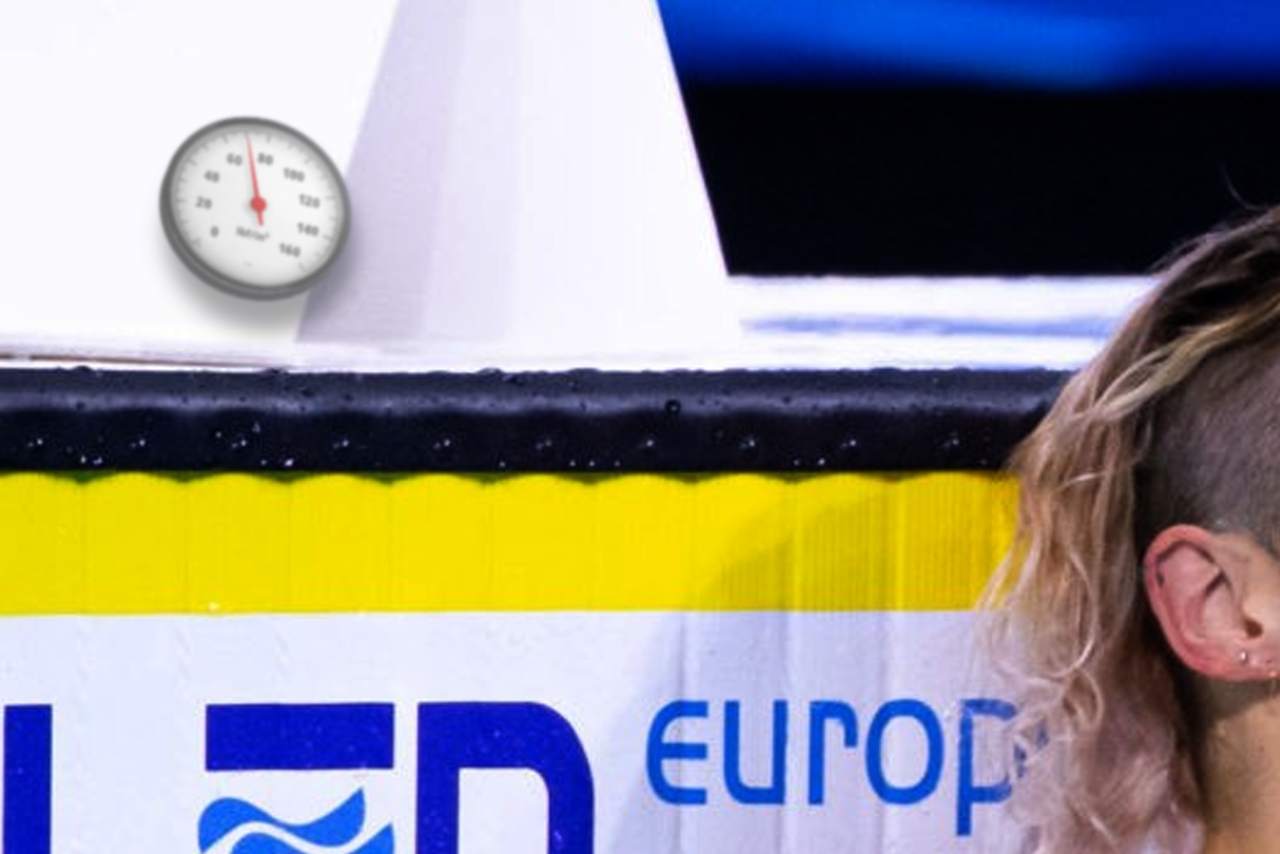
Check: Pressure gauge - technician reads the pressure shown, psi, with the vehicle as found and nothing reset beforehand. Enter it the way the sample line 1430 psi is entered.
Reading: 70 psi
